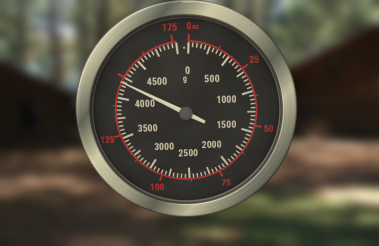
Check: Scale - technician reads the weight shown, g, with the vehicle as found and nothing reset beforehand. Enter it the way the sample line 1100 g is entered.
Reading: 4200 g
